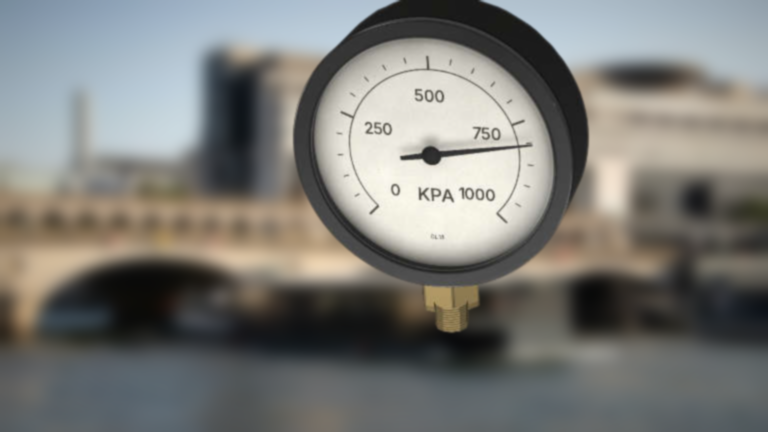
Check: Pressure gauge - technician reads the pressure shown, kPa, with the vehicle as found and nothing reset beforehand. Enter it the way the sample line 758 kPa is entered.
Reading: 800 kPa
